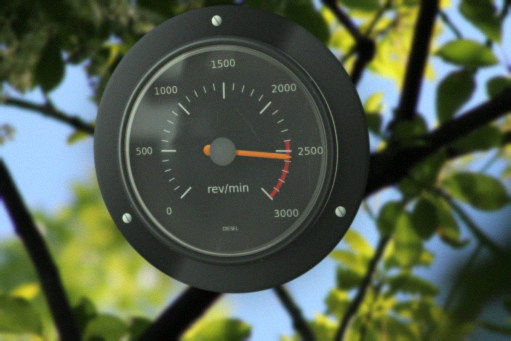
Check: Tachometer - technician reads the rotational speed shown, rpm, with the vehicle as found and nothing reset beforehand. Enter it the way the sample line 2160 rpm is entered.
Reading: 2550 rpm
